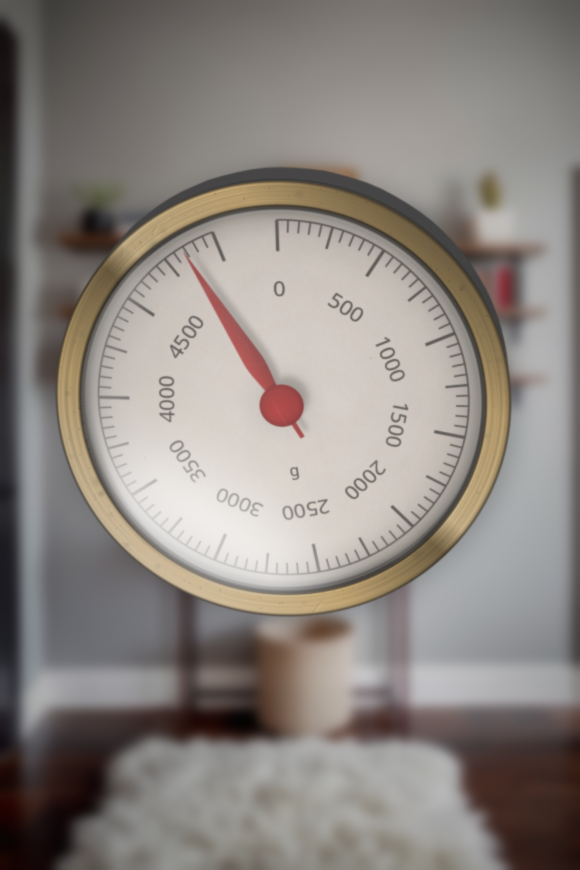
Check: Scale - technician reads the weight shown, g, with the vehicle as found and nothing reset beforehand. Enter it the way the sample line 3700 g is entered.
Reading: 4850 g
